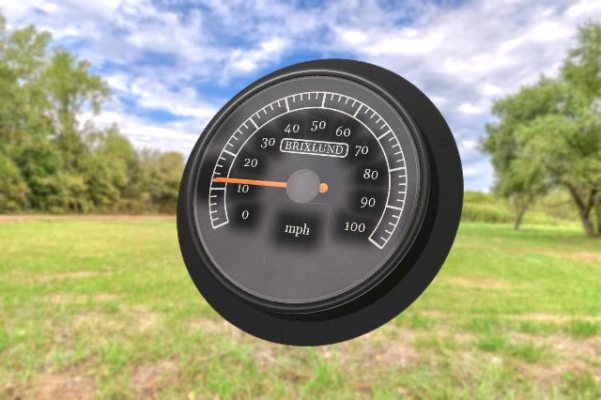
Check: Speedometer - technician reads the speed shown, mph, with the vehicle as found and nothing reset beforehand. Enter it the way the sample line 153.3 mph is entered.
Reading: 12 mph
